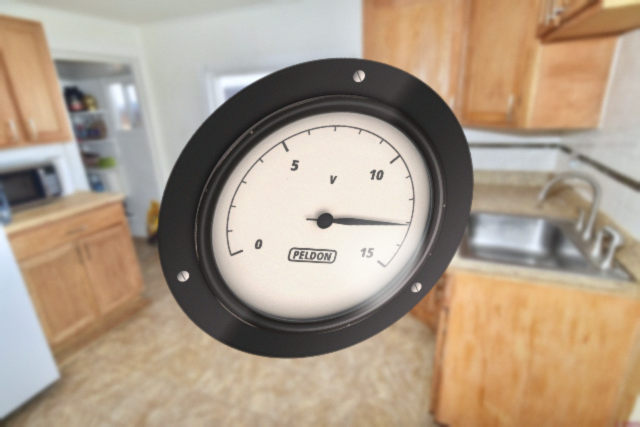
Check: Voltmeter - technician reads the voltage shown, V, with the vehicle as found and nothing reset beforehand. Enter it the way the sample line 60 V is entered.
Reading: 13 V
